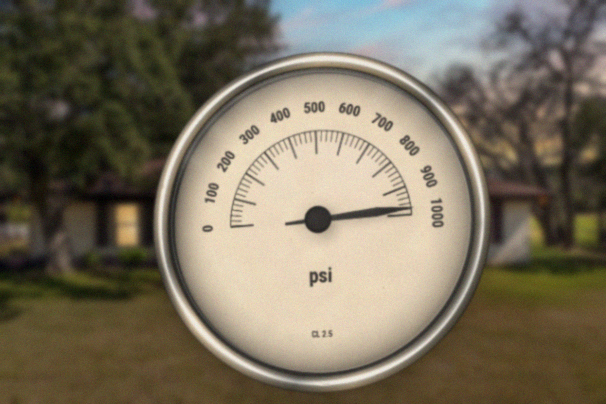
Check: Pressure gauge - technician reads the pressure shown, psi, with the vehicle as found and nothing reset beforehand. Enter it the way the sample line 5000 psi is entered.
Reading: 980 psi
